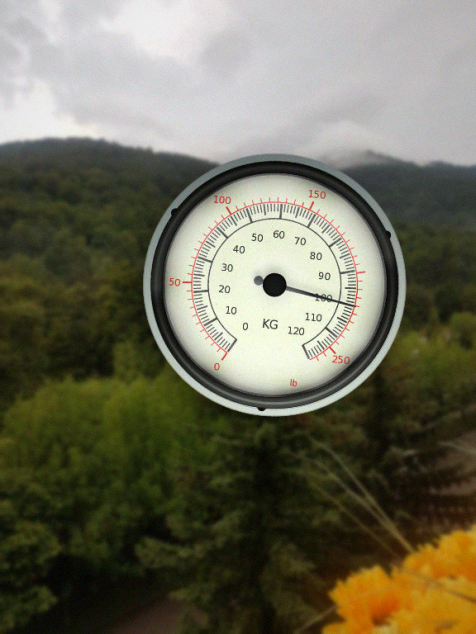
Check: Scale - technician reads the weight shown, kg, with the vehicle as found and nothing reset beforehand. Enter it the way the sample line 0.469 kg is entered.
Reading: 100 kg
